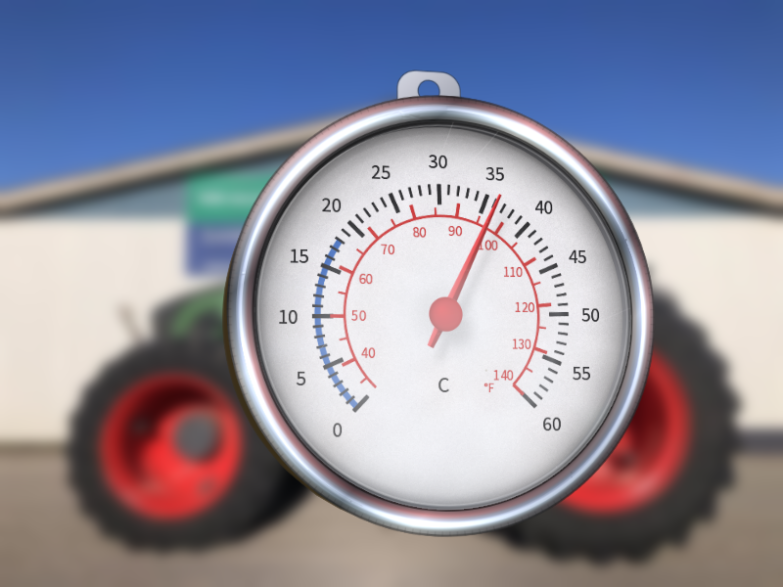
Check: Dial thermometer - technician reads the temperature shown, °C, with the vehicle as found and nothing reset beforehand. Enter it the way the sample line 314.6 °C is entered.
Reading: 36 °C
